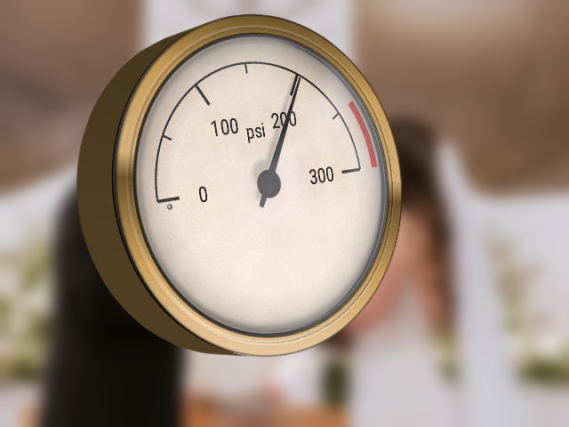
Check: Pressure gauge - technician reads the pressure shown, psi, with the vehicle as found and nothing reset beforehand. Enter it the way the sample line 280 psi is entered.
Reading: 200 psi
